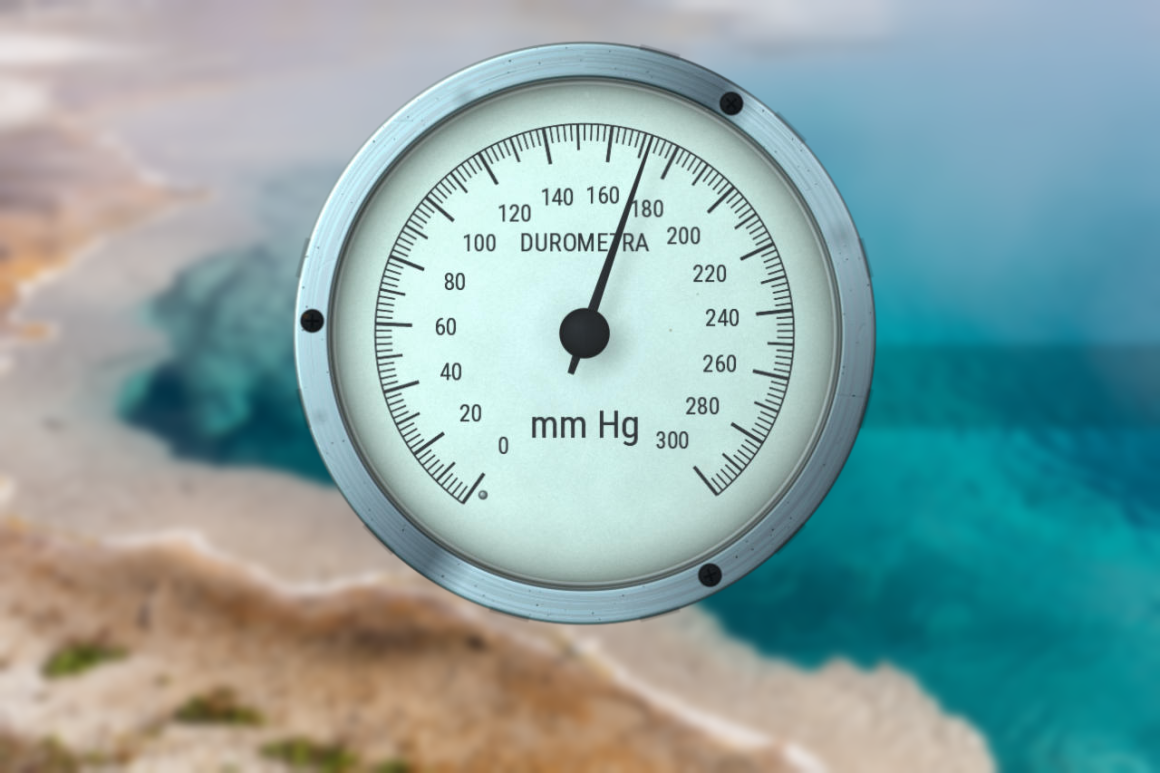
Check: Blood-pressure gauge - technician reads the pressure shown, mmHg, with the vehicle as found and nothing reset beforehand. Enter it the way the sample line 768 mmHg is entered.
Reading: 172 mmHg
